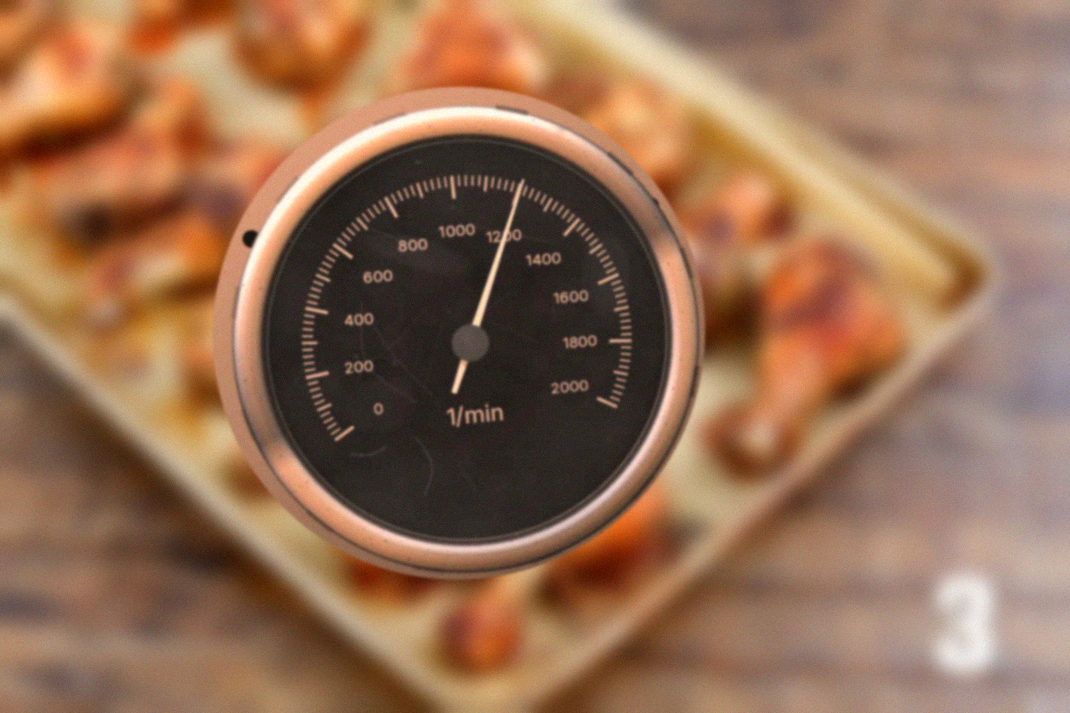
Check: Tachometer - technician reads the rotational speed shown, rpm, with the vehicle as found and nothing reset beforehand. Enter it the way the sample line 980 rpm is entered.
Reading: 1200 rpm
